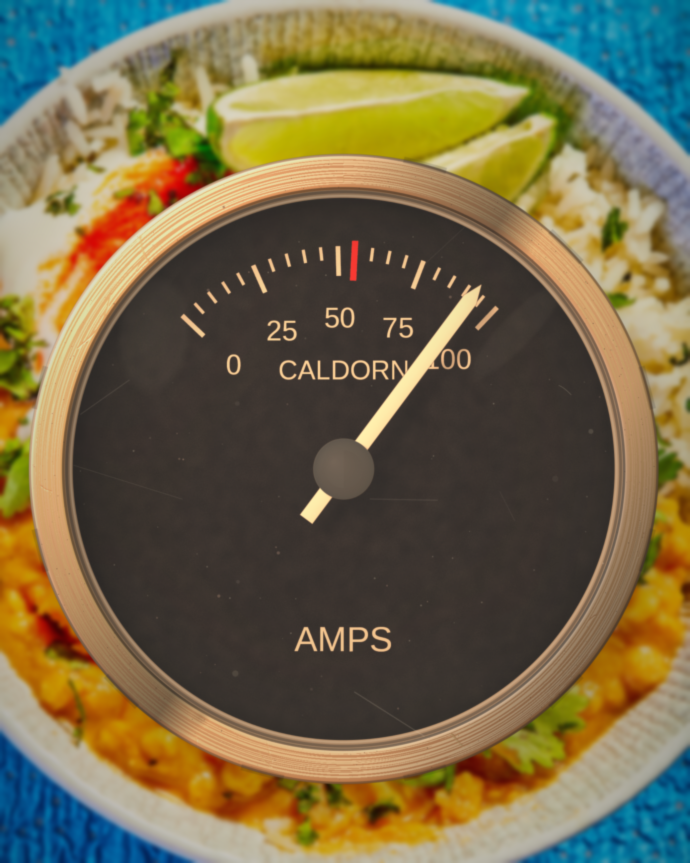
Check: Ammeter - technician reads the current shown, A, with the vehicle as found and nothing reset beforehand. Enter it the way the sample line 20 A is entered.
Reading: 92.5 A
